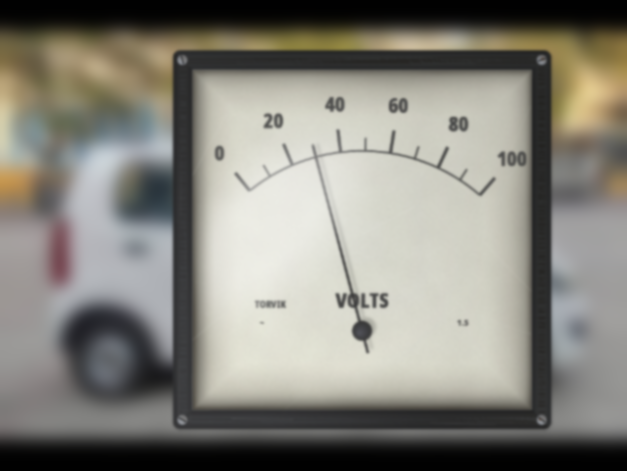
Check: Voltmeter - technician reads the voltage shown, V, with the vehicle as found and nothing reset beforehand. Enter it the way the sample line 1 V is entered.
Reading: 30 V
